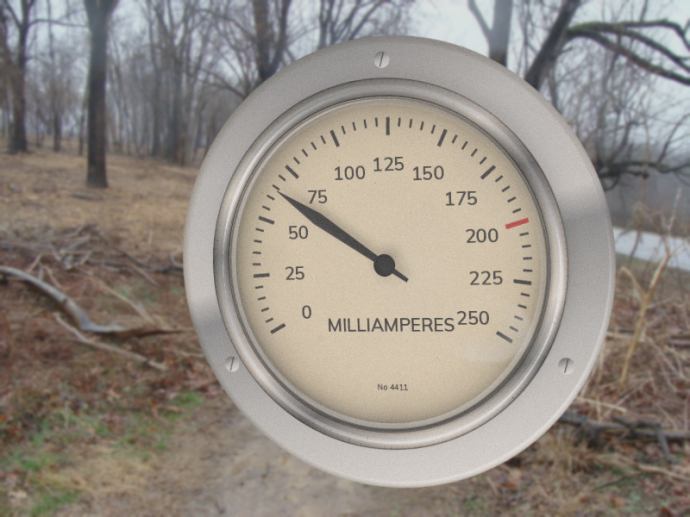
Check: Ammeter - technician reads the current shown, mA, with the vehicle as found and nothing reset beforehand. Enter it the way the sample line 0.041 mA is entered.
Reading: 65 mA
